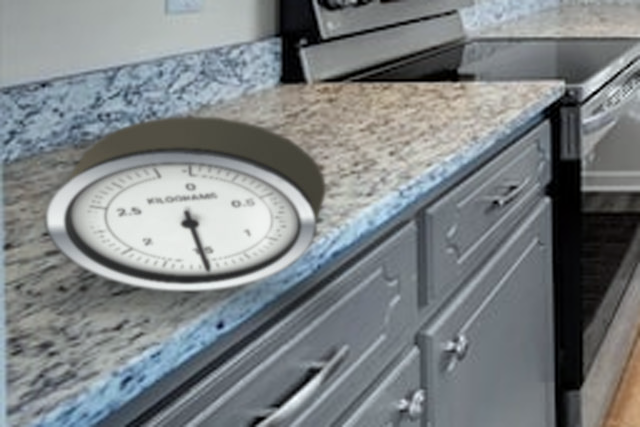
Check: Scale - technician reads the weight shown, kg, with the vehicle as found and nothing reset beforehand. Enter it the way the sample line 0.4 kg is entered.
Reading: 1.5 kg
